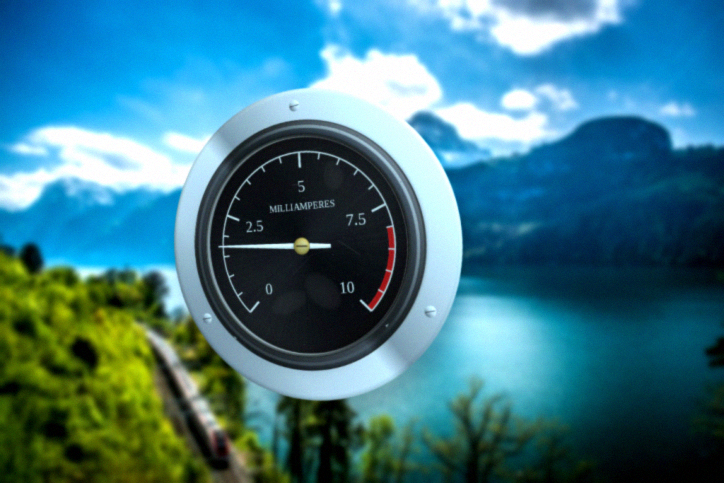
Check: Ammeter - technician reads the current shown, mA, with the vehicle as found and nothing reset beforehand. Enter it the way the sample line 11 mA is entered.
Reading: 1.75 mA
